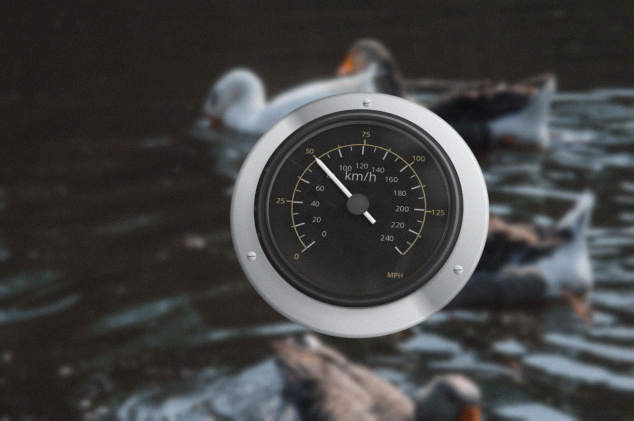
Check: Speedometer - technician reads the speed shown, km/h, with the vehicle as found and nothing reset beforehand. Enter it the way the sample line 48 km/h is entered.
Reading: 80 km/h
